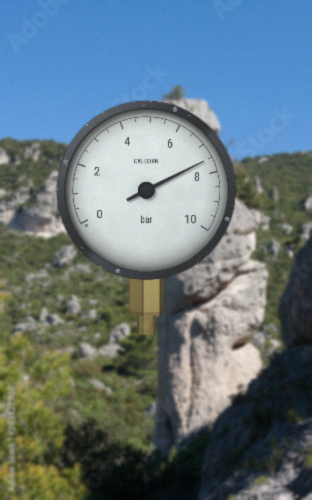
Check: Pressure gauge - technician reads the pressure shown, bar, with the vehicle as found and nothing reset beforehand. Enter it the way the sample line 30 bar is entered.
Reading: 7.5 bar
